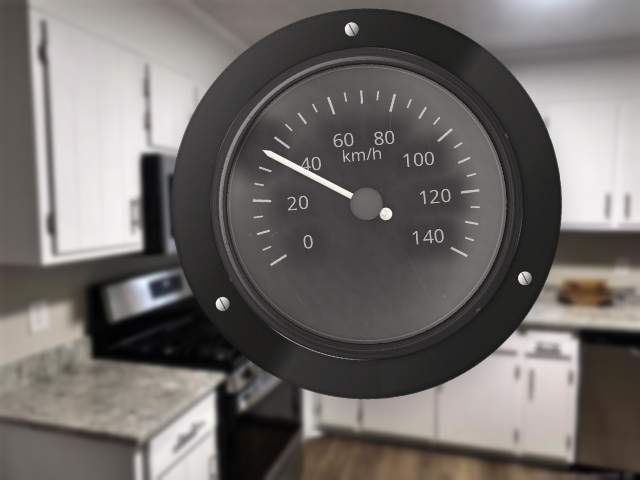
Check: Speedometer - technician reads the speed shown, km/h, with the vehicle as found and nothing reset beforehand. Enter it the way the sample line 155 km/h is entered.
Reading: 35 km/h
